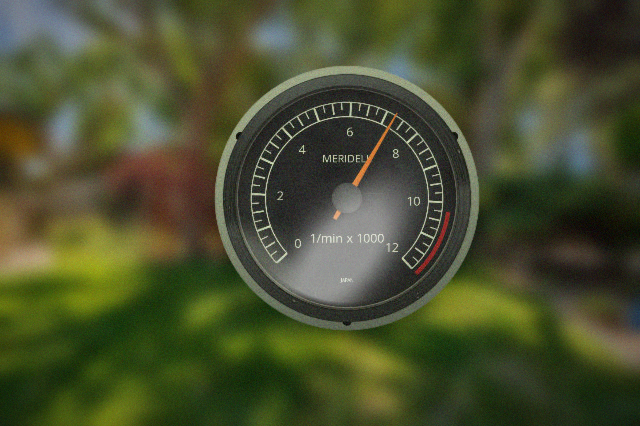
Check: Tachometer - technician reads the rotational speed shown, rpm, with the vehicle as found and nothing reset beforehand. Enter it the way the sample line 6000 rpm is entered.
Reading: 7250 rpm
